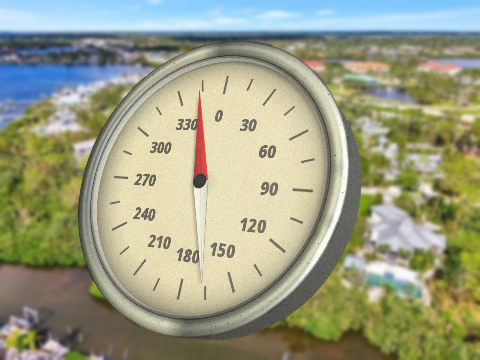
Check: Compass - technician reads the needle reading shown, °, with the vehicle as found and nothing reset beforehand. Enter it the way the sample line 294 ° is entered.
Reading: 345 °
